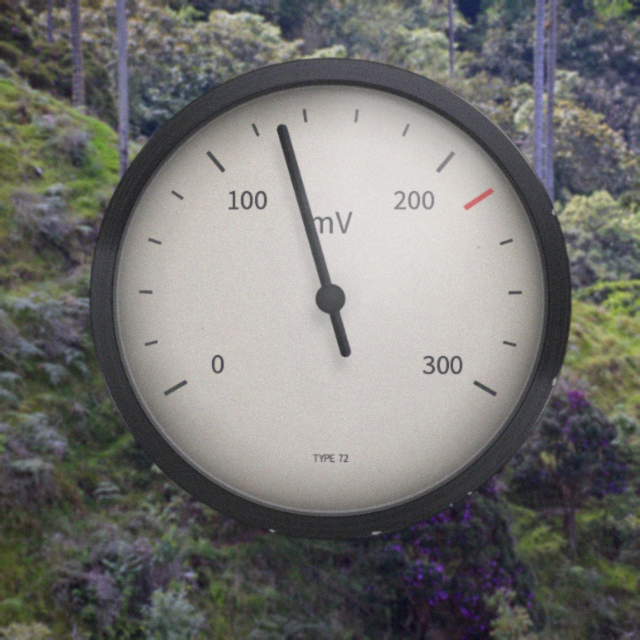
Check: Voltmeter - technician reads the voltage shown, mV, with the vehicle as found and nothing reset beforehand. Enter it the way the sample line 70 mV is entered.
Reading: 130 mV
